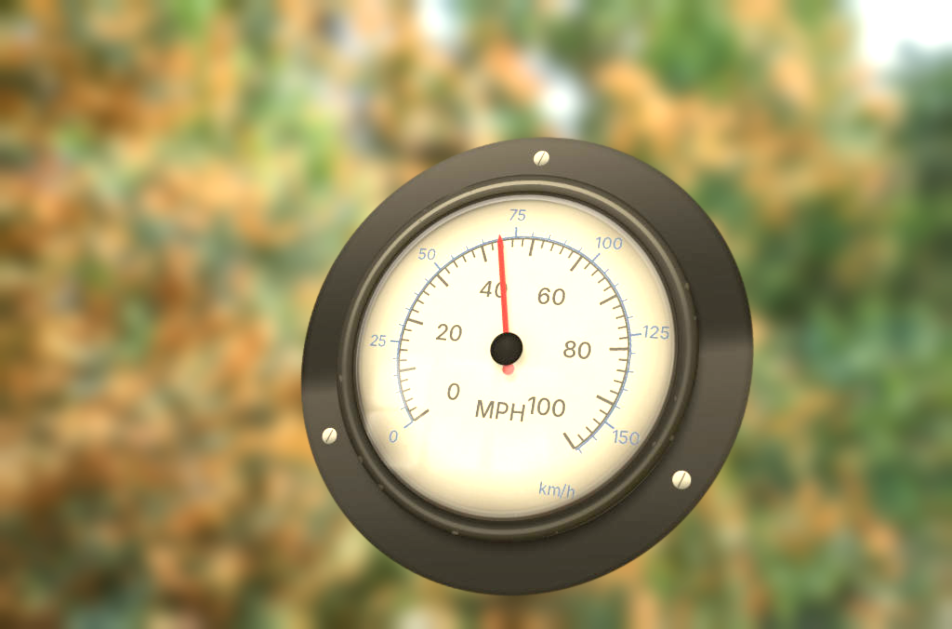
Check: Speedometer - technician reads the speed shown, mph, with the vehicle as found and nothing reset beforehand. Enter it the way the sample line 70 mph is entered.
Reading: 44 mph
